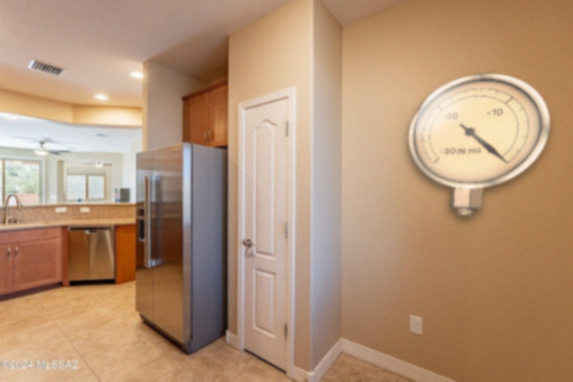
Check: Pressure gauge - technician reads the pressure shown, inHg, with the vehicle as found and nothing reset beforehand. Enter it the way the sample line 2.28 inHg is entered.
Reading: 0 inHg
